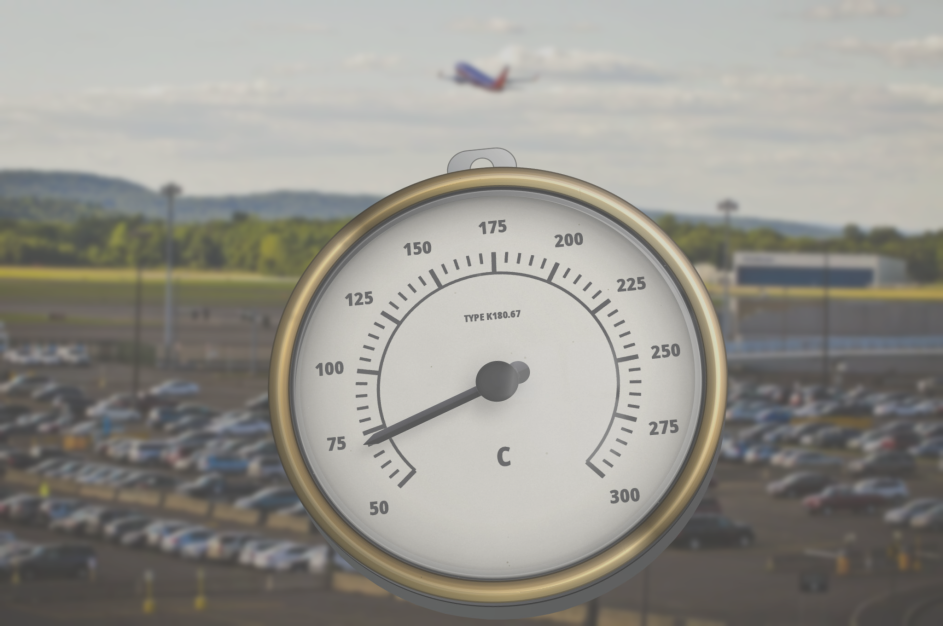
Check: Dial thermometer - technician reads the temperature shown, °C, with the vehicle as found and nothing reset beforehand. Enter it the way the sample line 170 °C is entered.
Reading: 70 °C
